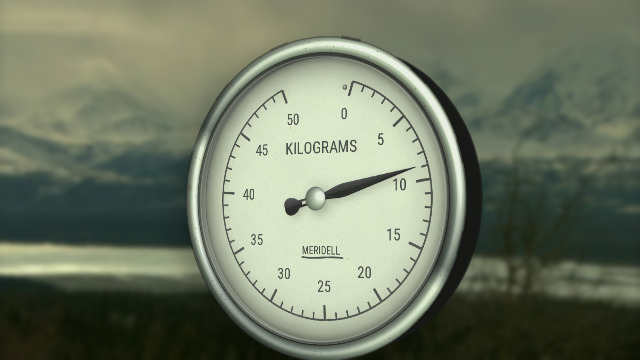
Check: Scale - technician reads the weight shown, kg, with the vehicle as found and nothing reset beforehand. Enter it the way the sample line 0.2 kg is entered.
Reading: 9 kg
